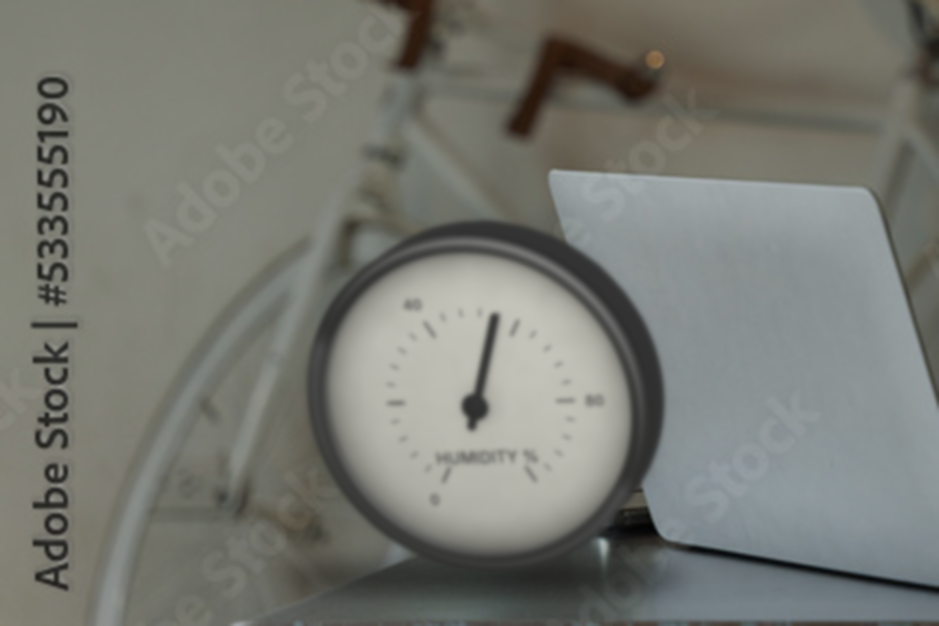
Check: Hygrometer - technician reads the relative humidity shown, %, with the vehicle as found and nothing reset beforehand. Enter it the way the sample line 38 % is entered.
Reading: 56 %
